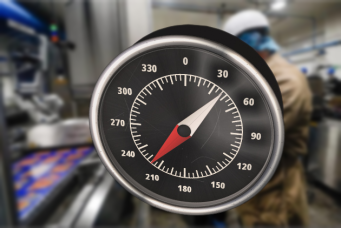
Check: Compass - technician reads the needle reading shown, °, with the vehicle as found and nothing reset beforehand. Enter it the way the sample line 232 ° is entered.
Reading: 220 °
